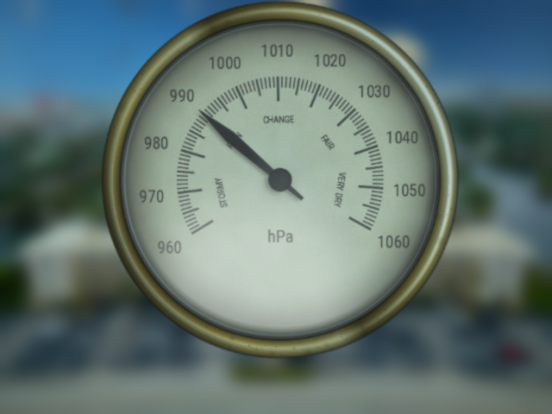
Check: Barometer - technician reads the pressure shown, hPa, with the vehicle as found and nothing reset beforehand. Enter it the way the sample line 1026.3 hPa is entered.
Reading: 990 hPa
